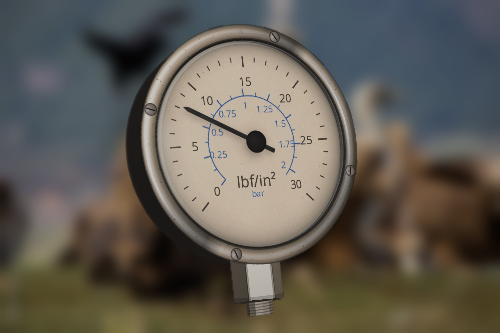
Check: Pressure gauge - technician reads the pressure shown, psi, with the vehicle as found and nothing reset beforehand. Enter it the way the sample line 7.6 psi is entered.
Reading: 8 psi
